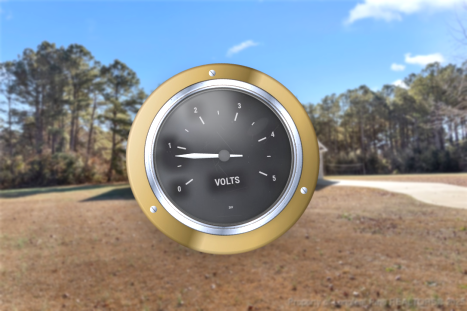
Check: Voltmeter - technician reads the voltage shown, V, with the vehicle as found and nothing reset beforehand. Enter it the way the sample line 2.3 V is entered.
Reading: 0.75 V
